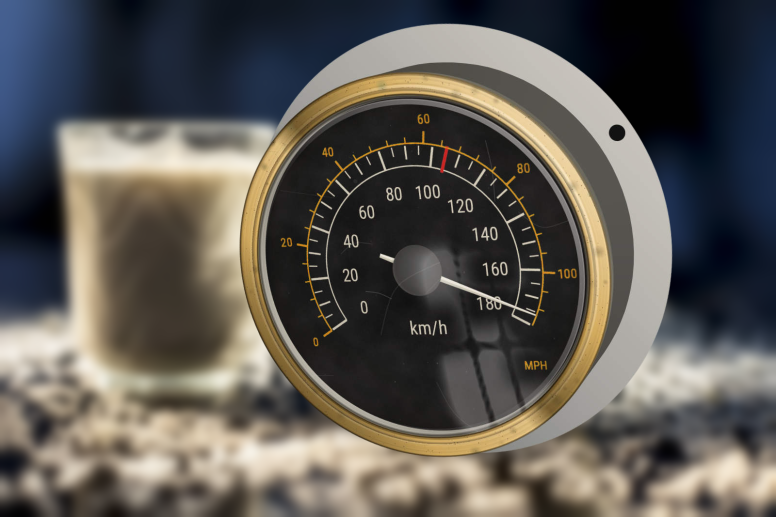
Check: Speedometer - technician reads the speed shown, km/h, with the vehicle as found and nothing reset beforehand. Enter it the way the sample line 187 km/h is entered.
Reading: 175 km/h
